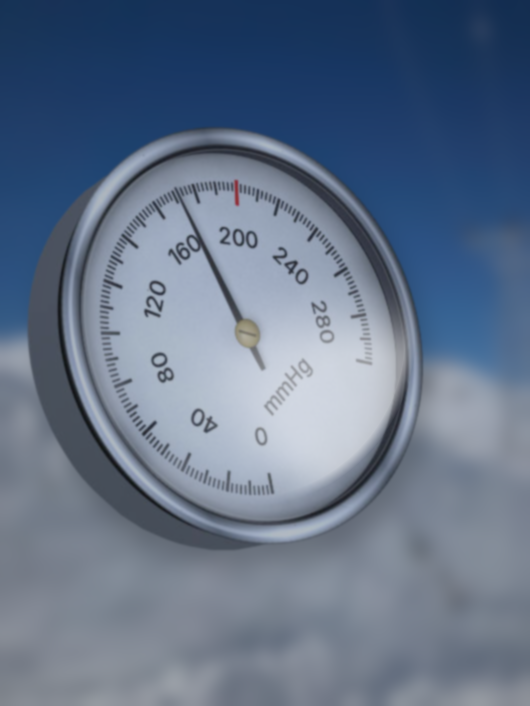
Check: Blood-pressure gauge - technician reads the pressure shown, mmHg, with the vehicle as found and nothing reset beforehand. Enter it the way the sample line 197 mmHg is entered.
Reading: 170 mmHg
